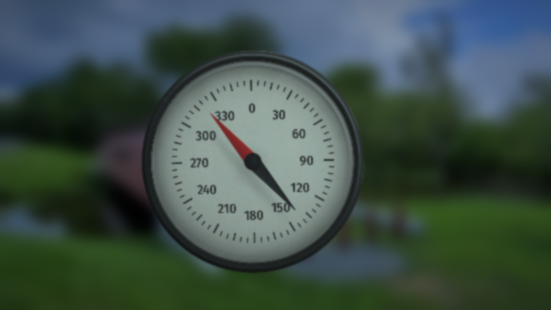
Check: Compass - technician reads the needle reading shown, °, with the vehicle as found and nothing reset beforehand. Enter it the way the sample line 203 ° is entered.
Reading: 320 °
